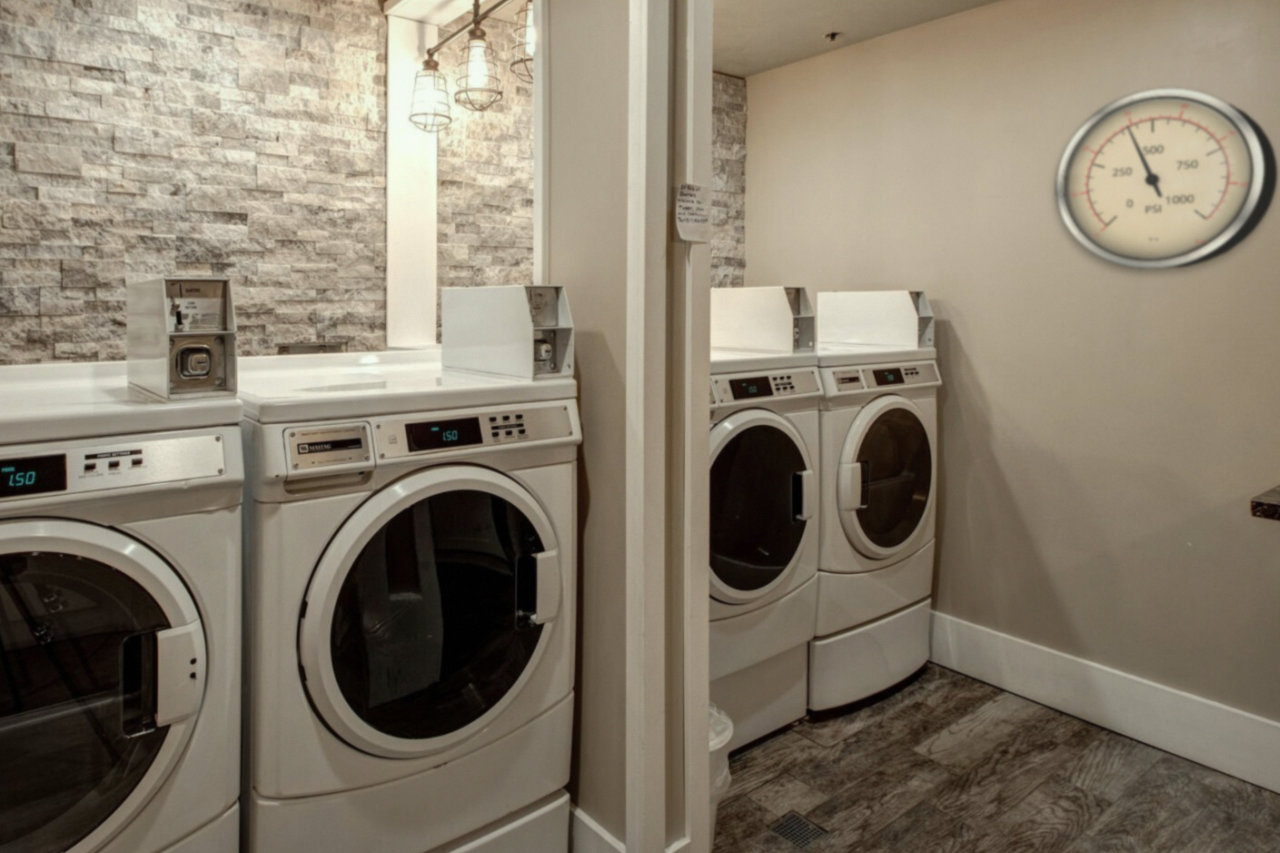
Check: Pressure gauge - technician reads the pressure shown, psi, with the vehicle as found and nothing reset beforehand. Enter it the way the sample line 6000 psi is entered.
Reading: 425 psi
